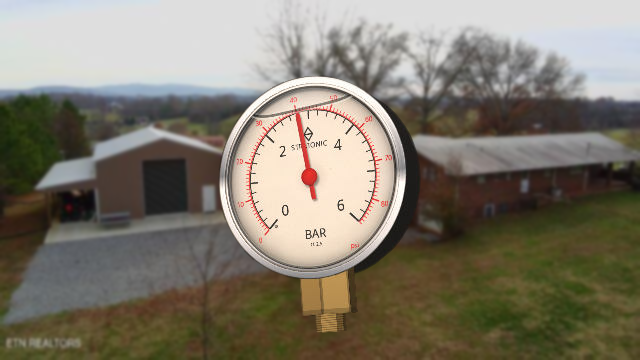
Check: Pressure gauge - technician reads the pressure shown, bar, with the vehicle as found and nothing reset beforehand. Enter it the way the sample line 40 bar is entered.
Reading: 2.8 bar
